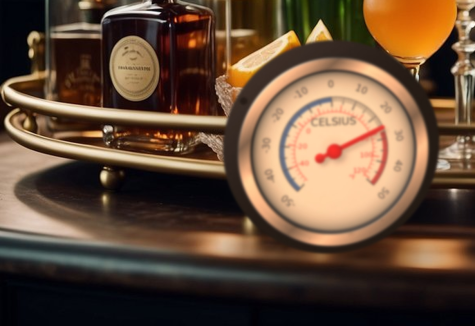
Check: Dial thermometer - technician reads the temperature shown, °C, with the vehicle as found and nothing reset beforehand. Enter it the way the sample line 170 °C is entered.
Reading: 25 °C
